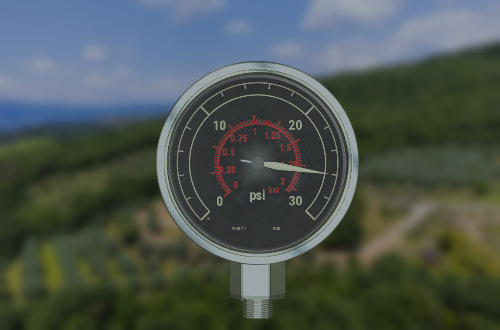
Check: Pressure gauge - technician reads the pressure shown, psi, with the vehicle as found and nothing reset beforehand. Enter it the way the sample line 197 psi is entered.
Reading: 26 psi
